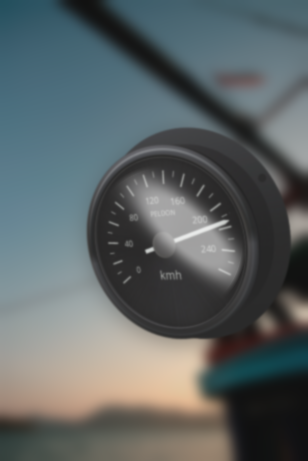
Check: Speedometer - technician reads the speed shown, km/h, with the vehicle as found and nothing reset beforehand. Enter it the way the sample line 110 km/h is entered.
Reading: 215 km/h
